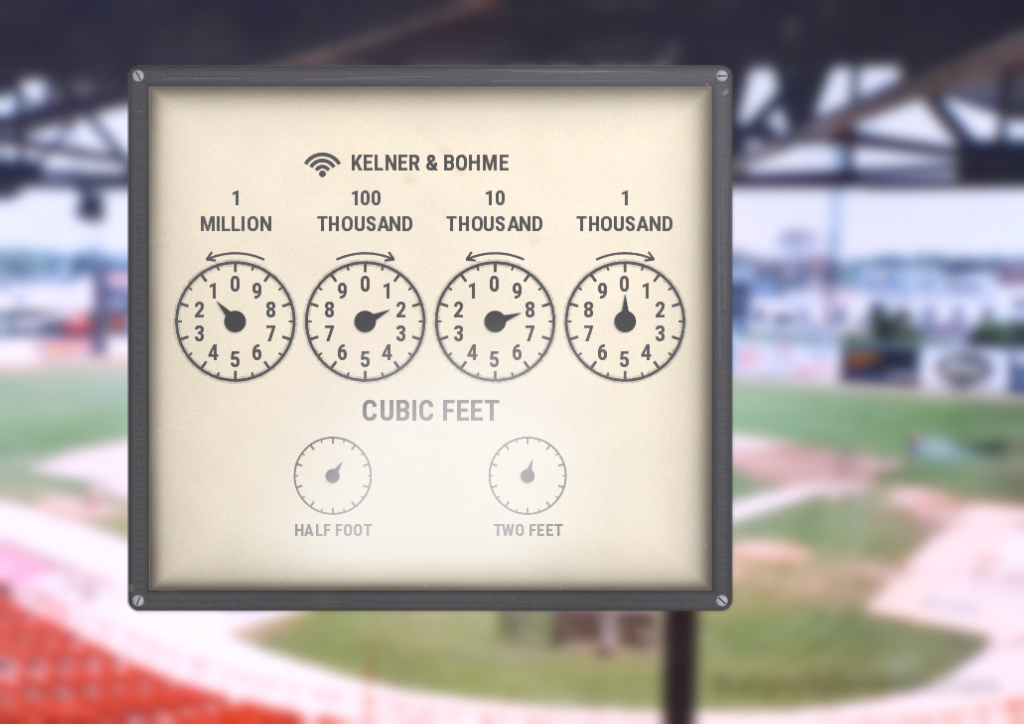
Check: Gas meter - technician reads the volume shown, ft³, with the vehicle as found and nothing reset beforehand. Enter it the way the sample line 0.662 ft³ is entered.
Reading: 118000 ft³
